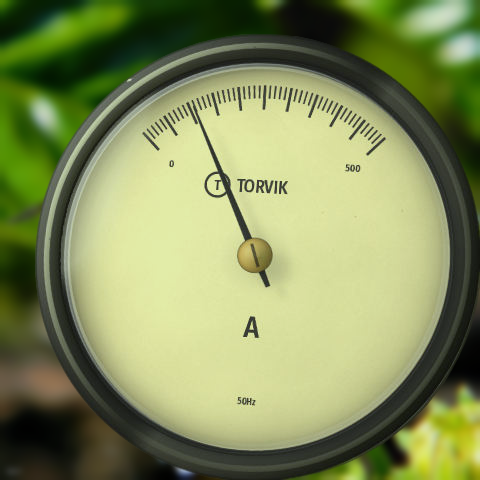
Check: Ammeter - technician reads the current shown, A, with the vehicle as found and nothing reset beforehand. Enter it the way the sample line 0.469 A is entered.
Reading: 110 A
